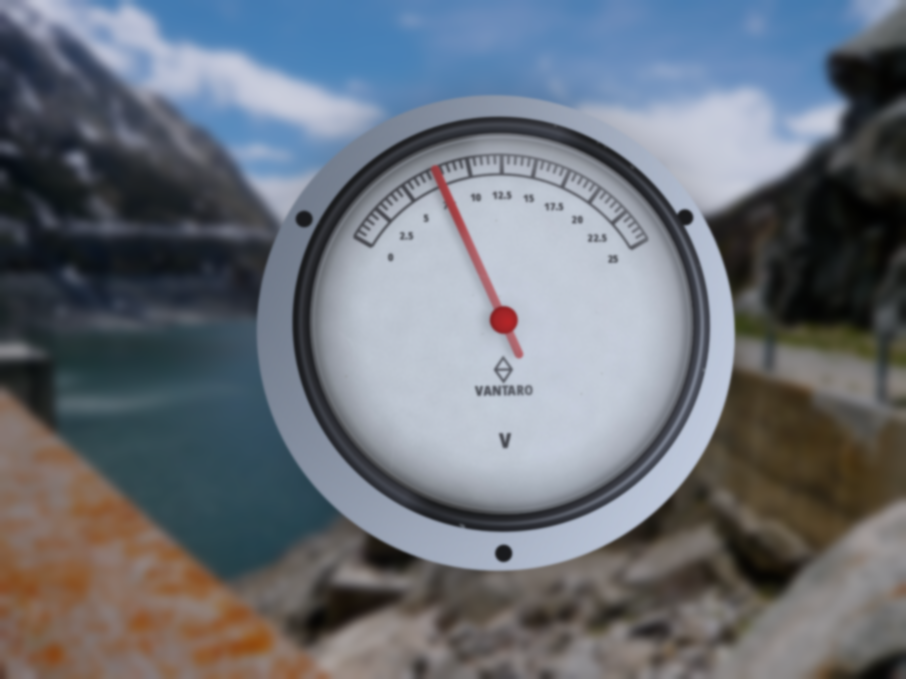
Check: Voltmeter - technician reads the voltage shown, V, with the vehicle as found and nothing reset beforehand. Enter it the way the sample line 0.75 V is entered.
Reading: 7.5 V
